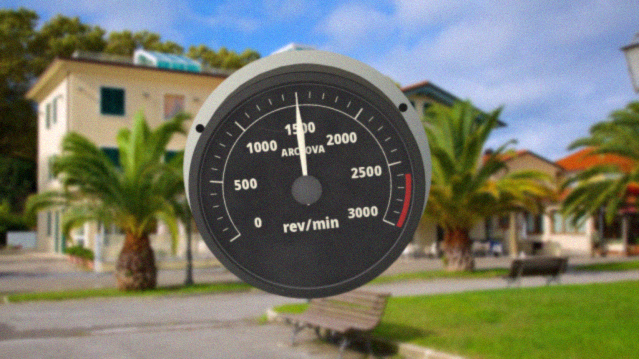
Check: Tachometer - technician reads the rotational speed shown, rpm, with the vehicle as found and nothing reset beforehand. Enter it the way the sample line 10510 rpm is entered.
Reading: 1500 rpm
